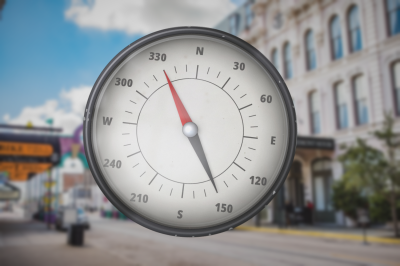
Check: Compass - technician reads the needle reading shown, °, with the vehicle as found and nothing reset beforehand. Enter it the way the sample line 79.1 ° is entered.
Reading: 330 °
